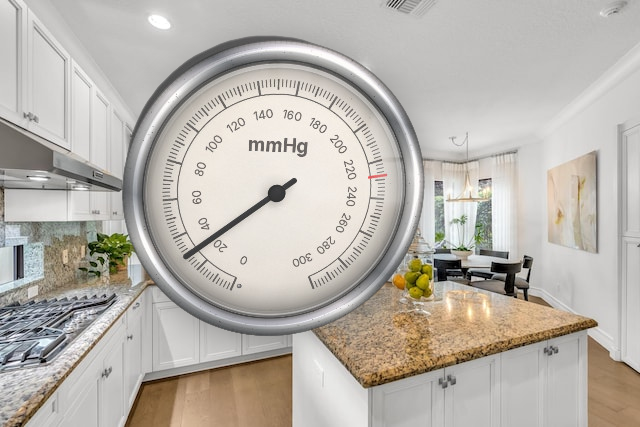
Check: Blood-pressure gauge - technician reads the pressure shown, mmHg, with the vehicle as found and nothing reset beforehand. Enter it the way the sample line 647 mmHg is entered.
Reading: 30 mmHg
